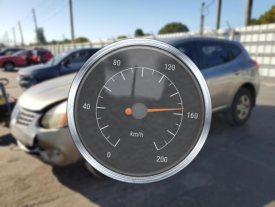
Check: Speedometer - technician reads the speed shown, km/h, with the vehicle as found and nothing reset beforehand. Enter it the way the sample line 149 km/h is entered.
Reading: 155 km/h
